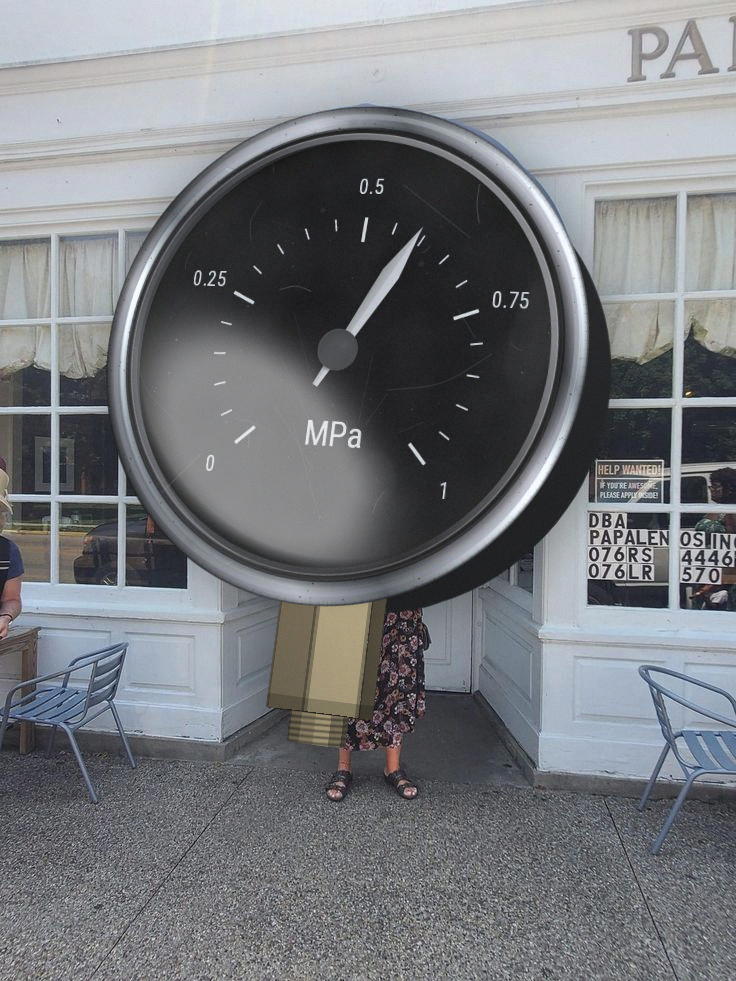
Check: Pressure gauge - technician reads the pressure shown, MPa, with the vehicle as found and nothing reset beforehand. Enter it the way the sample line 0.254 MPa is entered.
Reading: 0.6 MPa
